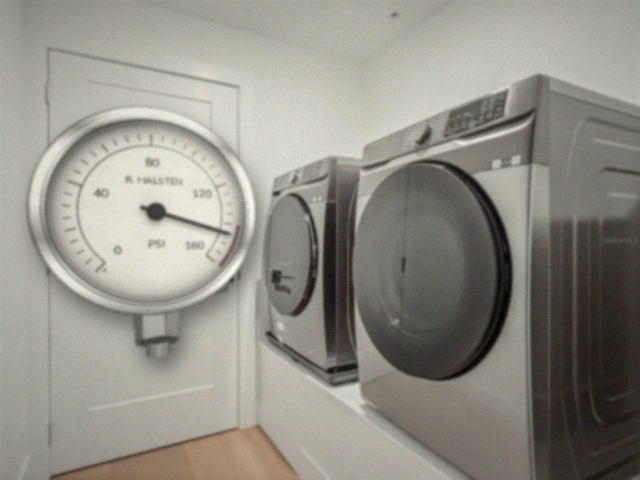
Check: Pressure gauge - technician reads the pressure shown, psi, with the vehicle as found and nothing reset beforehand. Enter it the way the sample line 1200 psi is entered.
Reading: 145 psi
